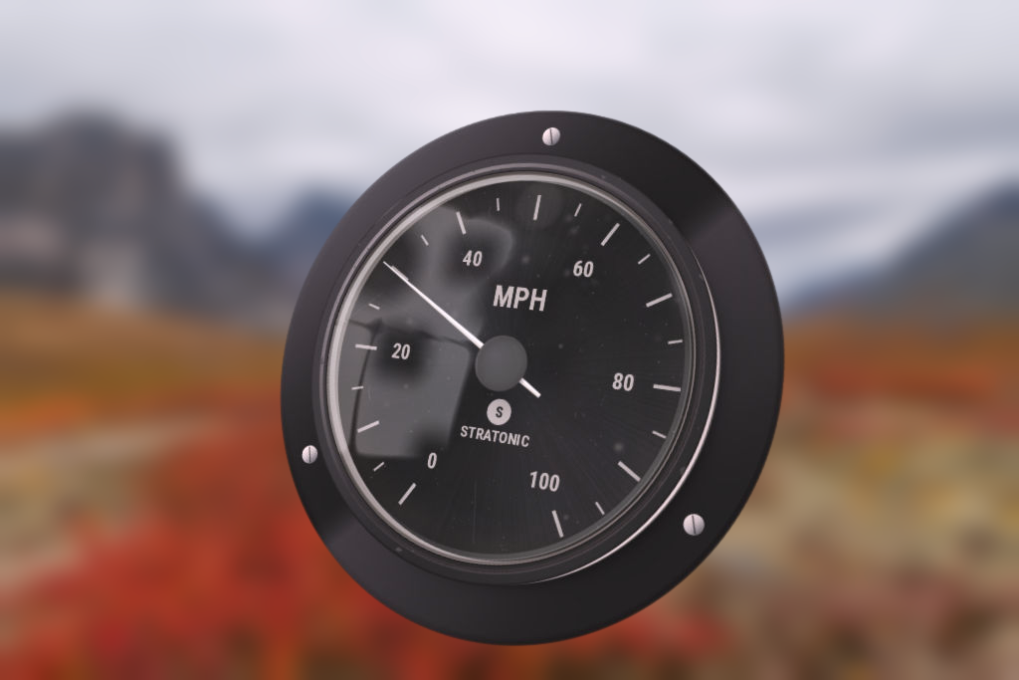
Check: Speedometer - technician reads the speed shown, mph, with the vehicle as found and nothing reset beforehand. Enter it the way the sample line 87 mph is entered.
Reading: 30 mph
